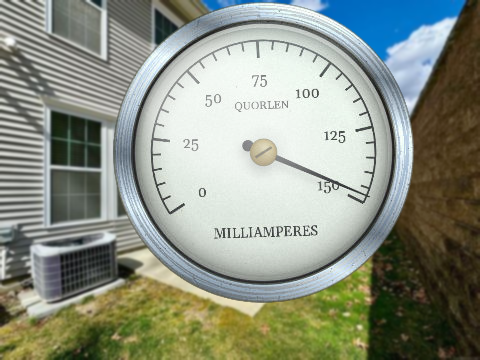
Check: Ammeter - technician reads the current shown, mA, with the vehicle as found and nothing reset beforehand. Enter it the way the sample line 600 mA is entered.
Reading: 147.5 mA
